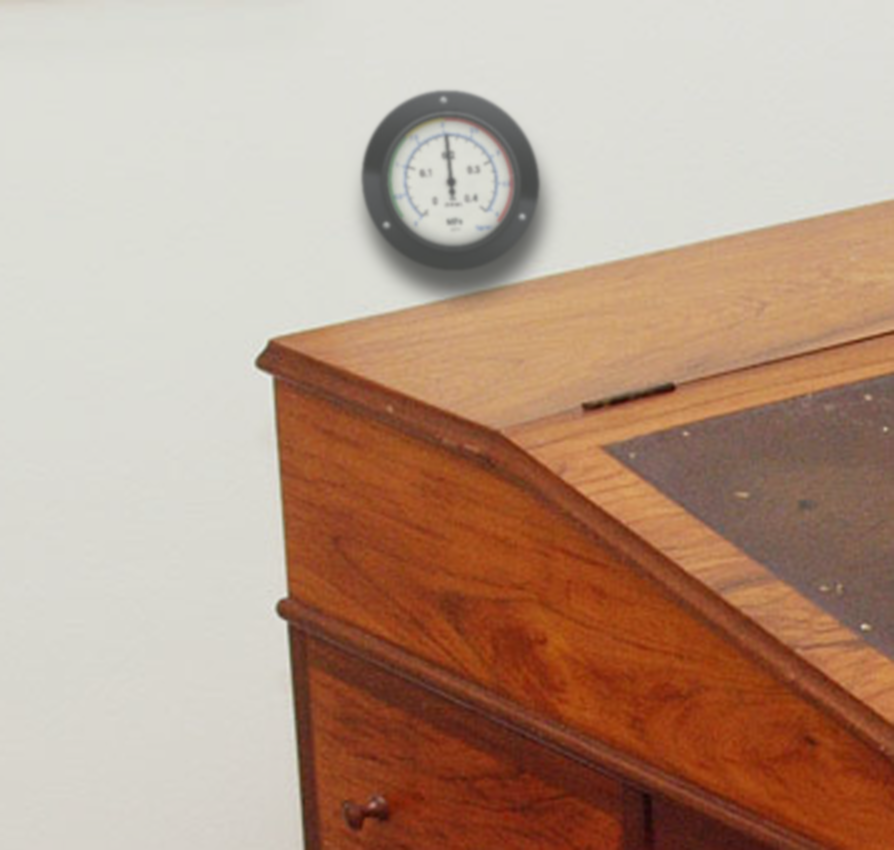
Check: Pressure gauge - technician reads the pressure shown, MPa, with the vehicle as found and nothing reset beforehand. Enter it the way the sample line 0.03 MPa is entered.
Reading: 0.2 MPa
